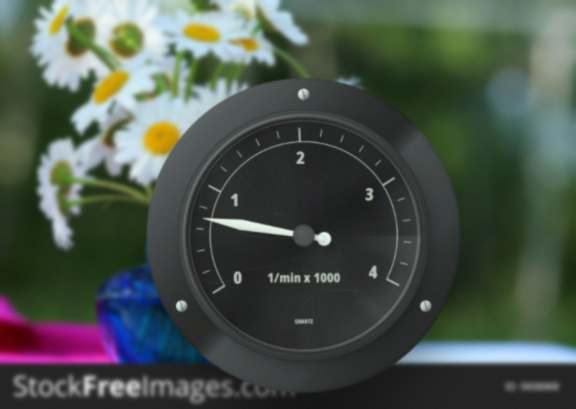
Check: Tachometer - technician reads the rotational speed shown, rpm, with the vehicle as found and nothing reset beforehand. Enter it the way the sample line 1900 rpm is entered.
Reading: 700 rpm
